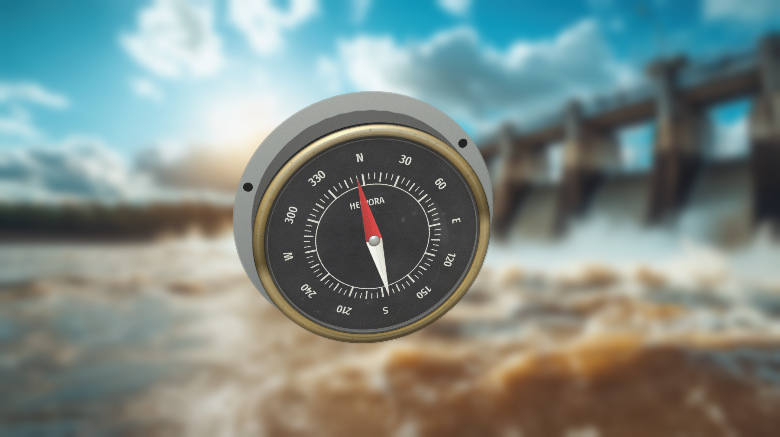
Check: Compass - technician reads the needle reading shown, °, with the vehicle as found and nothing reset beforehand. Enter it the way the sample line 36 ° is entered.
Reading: 355 °
